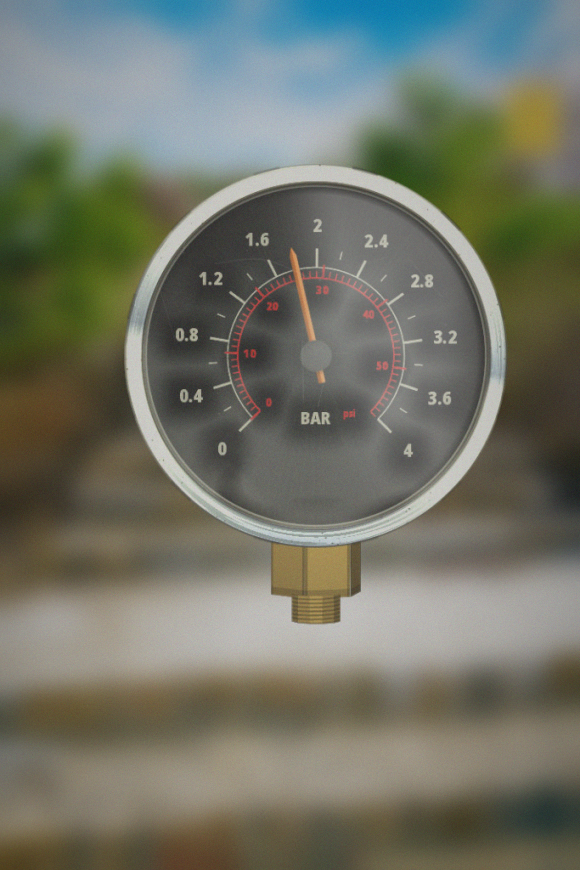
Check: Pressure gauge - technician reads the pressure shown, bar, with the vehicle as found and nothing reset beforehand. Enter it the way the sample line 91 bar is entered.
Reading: 1.8 bar
